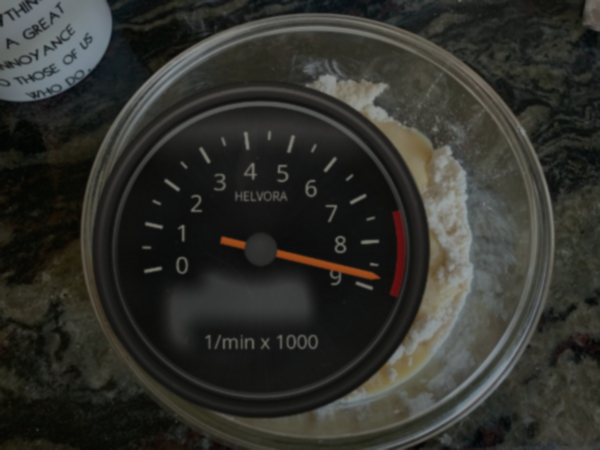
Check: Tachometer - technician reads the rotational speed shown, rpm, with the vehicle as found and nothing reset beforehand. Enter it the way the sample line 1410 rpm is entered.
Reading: 8750 rpm
